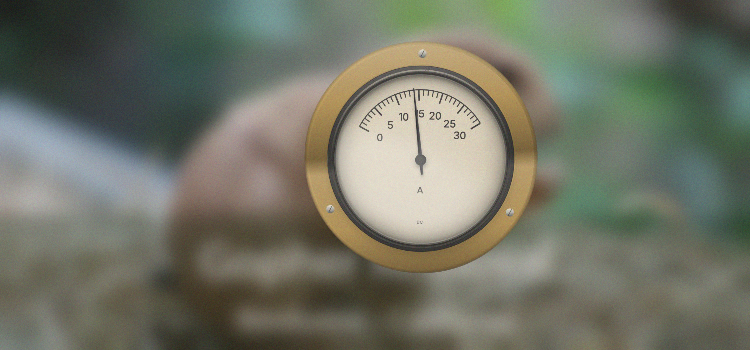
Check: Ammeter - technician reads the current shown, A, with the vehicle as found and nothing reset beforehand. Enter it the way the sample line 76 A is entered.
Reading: 14 A
